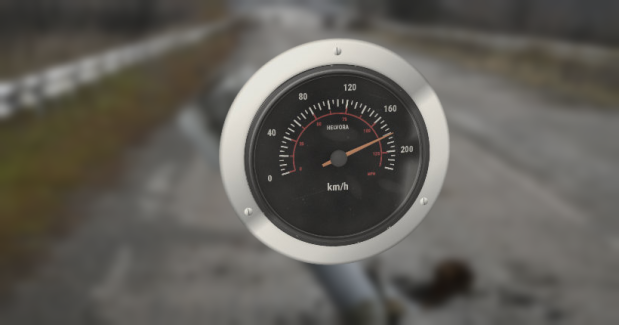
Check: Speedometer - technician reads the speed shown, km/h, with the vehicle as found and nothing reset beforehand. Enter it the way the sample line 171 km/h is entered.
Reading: 180 km/h
